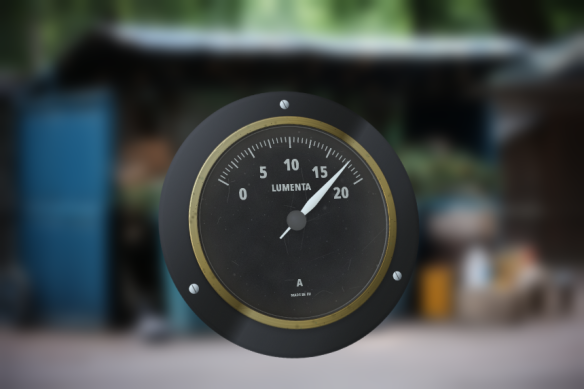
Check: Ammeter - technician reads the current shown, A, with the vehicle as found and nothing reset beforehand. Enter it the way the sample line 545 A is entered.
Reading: 17.5 A
